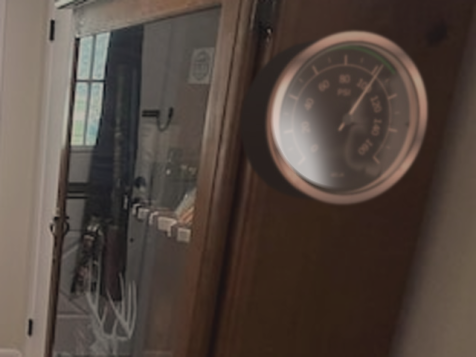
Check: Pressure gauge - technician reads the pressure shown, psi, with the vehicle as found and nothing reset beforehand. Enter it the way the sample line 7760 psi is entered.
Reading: 100 psi
